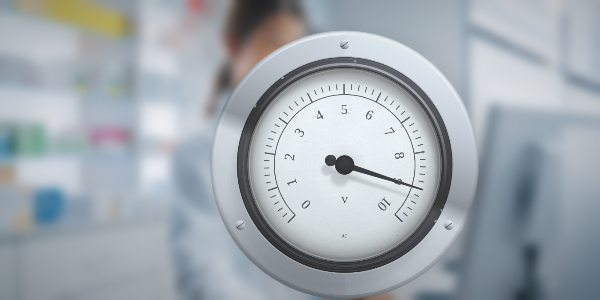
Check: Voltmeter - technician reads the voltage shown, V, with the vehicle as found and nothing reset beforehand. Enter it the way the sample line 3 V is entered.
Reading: 9 V
